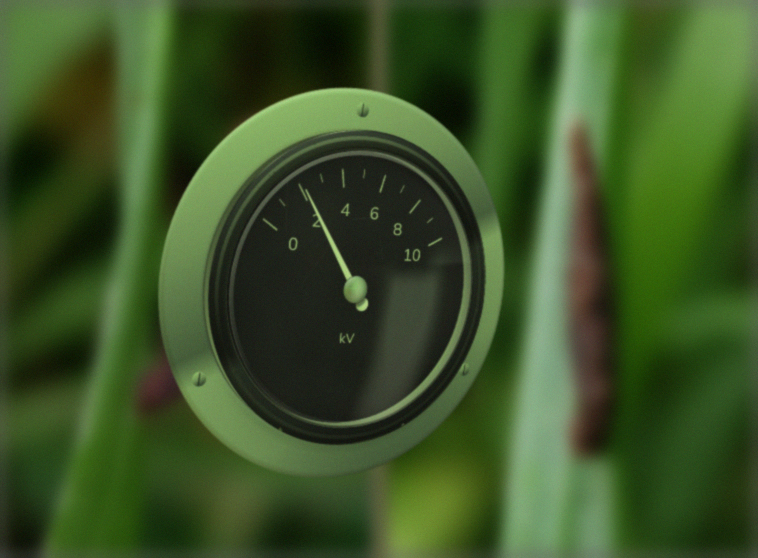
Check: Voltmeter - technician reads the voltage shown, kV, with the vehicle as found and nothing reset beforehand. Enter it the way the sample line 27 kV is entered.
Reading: 2 kV
